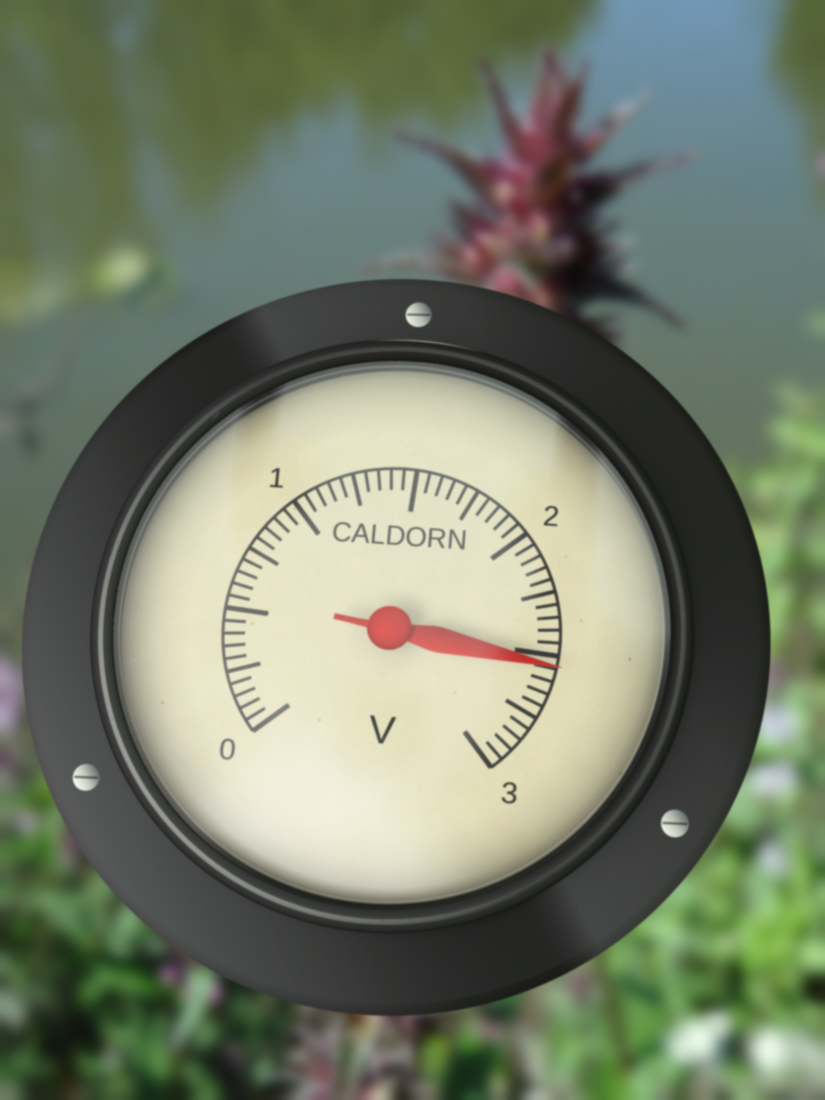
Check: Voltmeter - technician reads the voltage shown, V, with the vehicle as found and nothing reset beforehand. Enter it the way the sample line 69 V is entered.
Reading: 2.55 V
